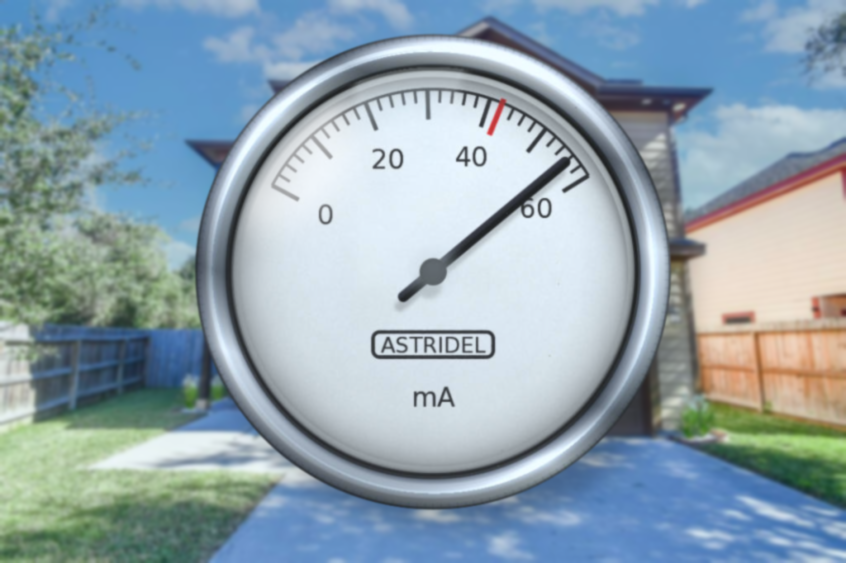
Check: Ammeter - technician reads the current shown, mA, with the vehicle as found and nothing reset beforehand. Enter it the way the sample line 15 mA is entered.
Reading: 56 mA
